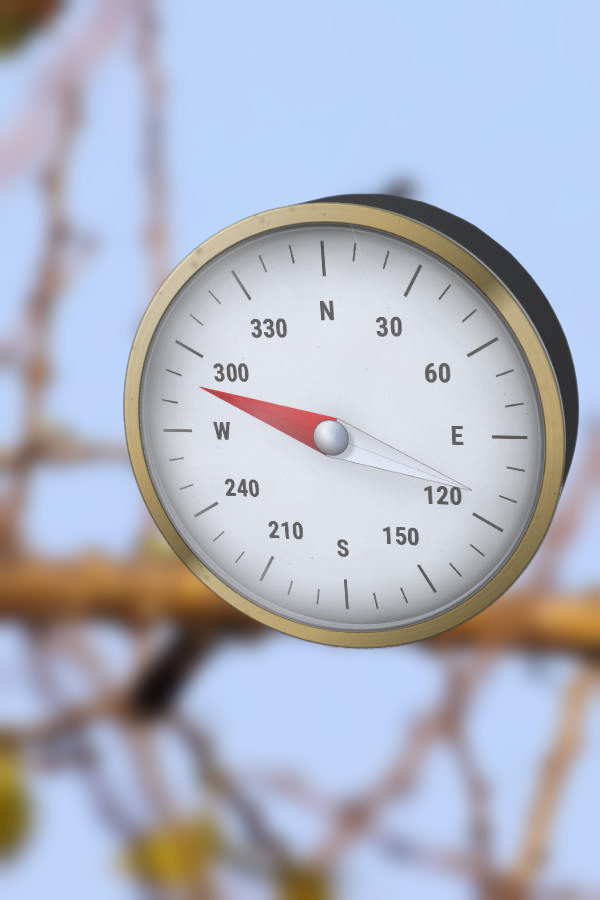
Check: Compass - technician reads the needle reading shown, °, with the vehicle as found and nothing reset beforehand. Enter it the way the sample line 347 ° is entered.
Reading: 290 °
